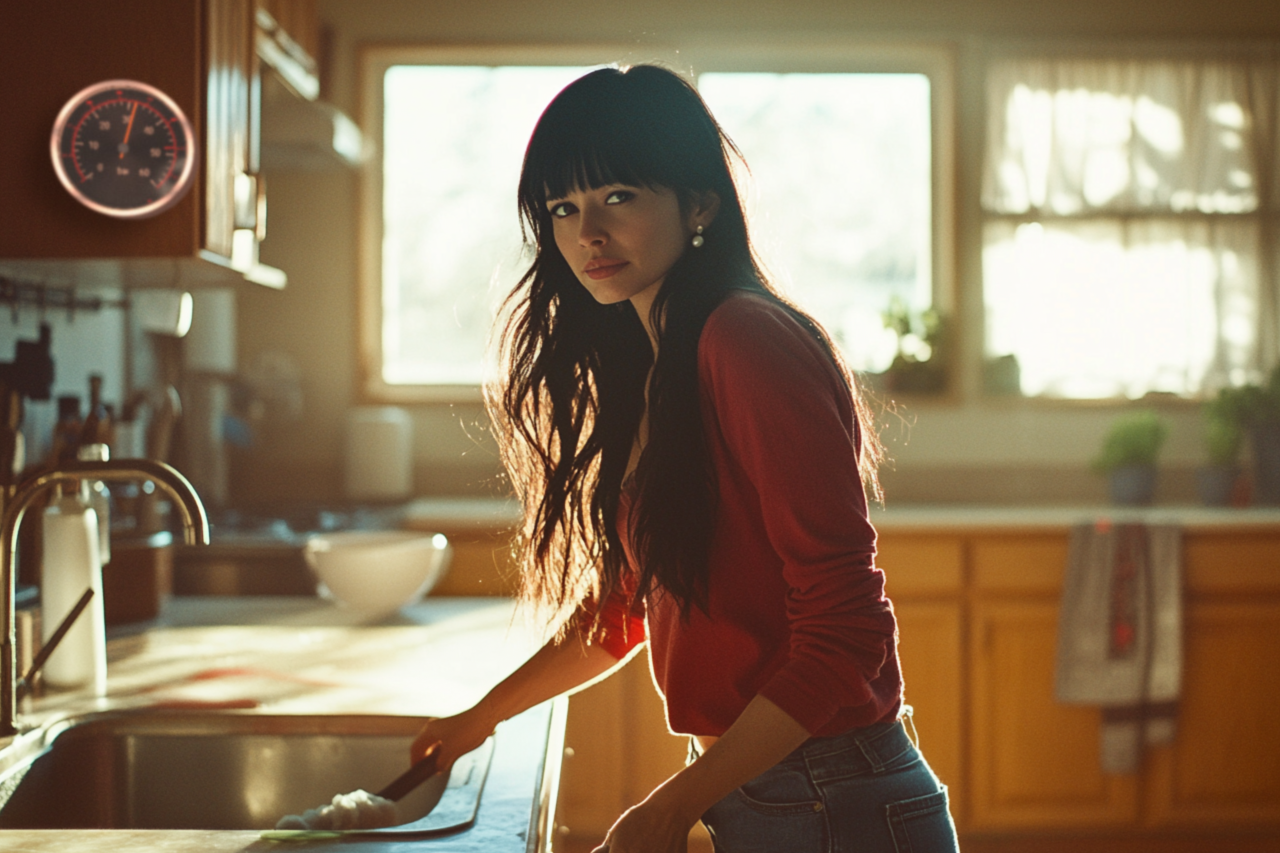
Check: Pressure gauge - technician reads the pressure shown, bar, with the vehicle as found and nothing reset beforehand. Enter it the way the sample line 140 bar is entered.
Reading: 32 bar
